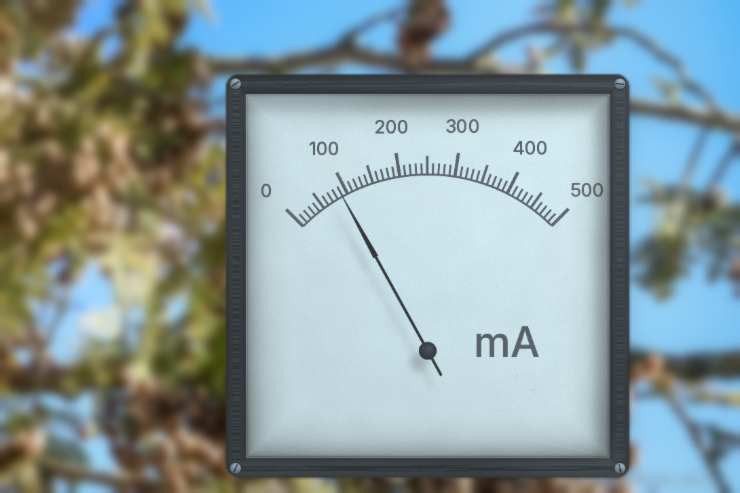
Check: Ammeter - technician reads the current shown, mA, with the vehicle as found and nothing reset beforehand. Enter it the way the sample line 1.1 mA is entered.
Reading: 90 mA
